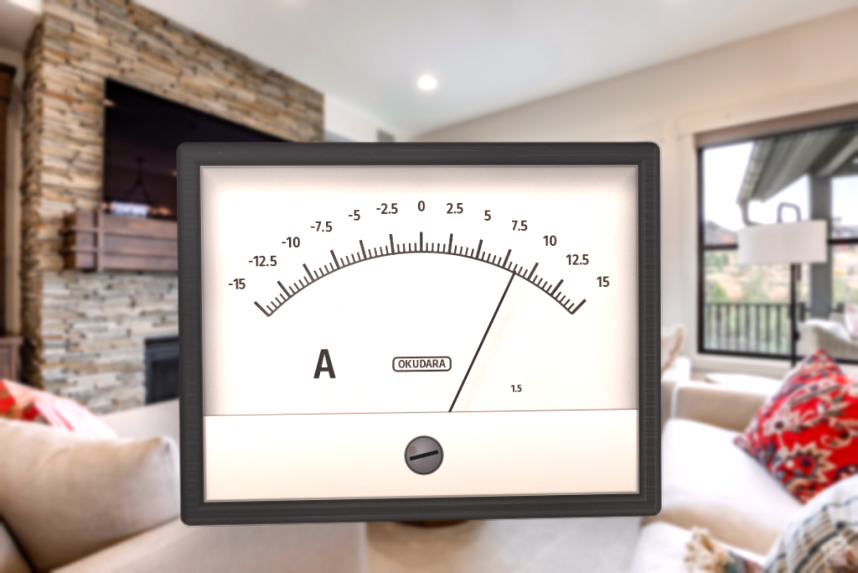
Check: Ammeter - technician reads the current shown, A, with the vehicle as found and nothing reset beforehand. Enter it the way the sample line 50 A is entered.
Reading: 8.5 A
